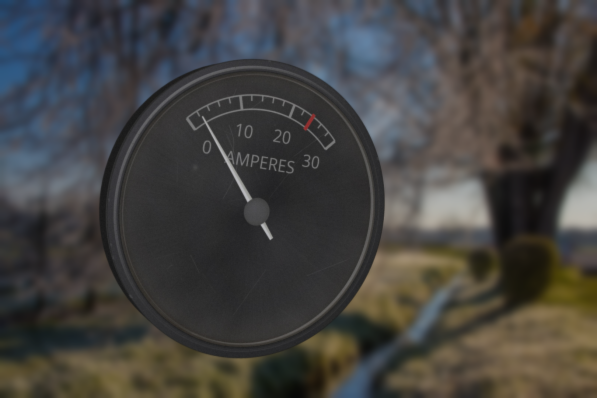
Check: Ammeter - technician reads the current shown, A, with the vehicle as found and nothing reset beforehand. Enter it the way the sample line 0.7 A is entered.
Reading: 2 A
